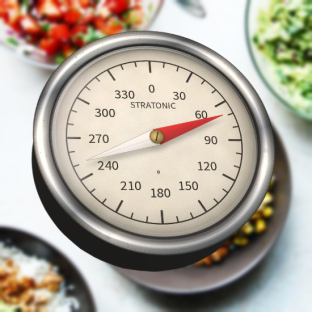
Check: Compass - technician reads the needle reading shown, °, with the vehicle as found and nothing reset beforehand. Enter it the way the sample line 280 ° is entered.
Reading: 70 °
